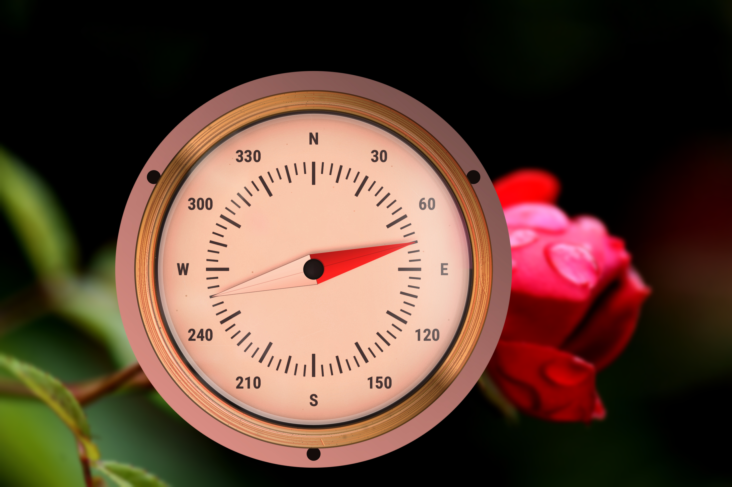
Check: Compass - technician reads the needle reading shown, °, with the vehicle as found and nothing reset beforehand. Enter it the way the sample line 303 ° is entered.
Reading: 75 °
